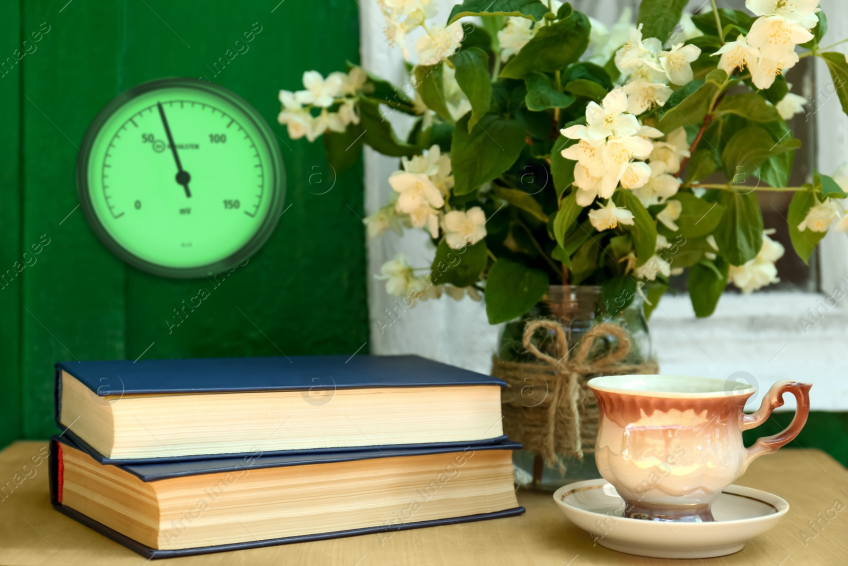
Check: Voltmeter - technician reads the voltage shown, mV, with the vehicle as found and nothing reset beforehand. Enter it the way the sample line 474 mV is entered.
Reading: 65 mV
